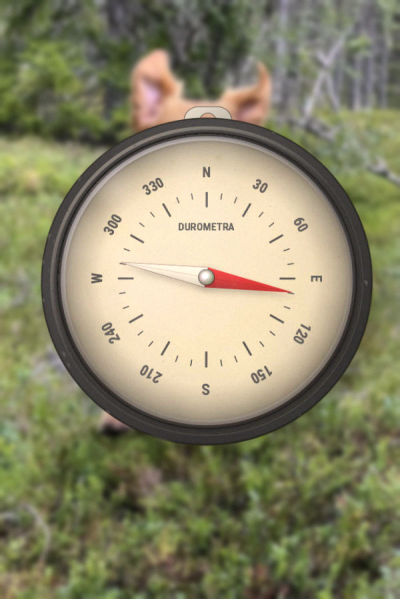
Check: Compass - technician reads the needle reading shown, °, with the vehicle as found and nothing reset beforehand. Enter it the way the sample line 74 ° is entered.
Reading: 100 °
